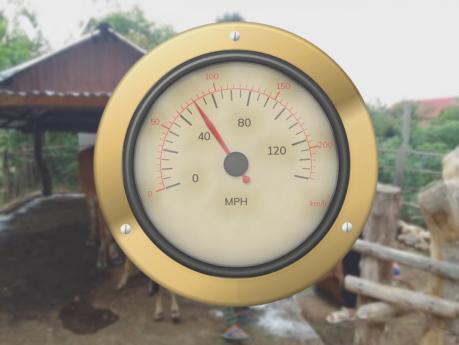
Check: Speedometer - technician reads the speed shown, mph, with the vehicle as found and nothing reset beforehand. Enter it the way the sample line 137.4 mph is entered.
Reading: 50 mph
